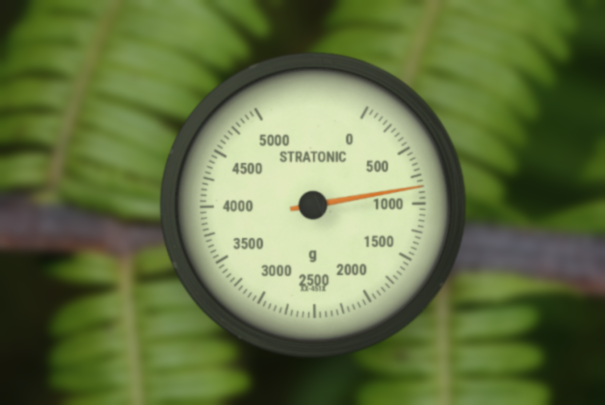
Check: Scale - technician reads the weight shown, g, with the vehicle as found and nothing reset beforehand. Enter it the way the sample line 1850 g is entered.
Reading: 850 g
